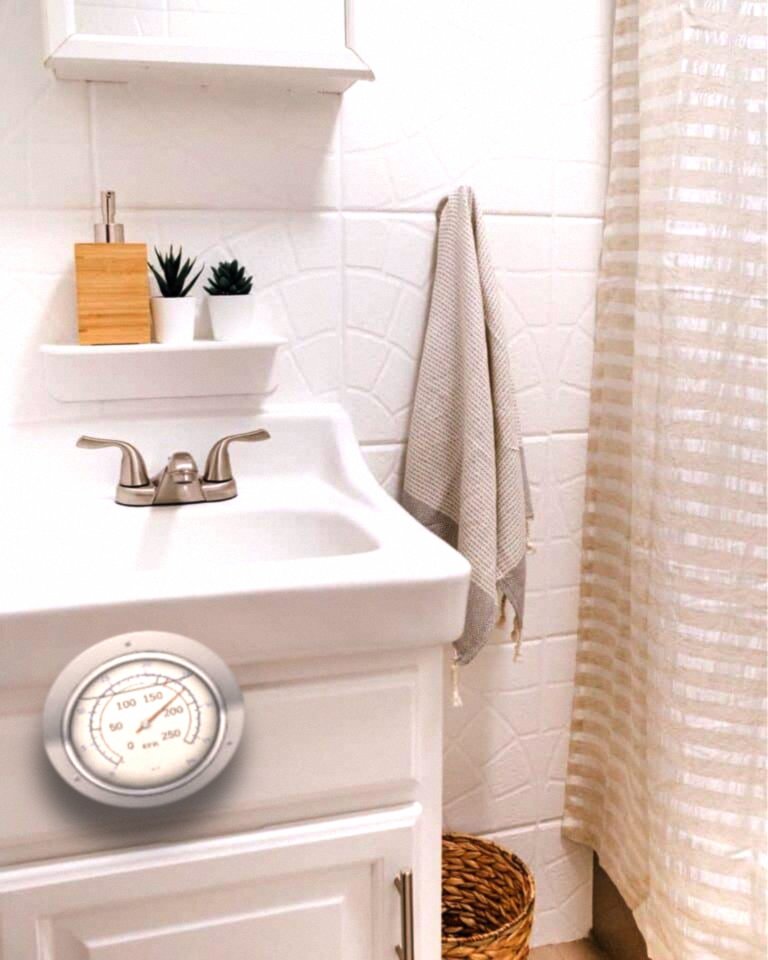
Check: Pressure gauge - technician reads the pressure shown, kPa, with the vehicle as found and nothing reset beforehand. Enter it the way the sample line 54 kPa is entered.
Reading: 180 kPa
